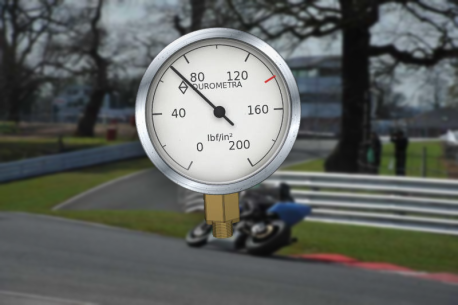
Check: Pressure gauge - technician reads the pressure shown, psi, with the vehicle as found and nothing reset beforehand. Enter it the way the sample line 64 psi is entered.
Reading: 70 psi
